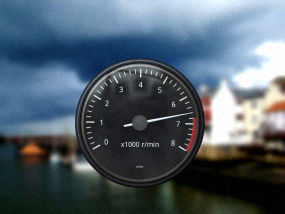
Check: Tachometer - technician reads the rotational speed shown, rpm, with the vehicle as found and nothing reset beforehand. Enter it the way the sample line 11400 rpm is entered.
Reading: 6600 rpm
